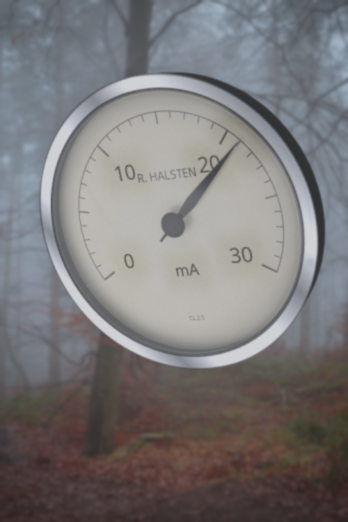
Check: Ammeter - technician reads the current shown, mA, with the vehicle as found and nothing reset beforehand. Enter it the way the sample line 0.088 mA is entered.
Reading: 21 mA
